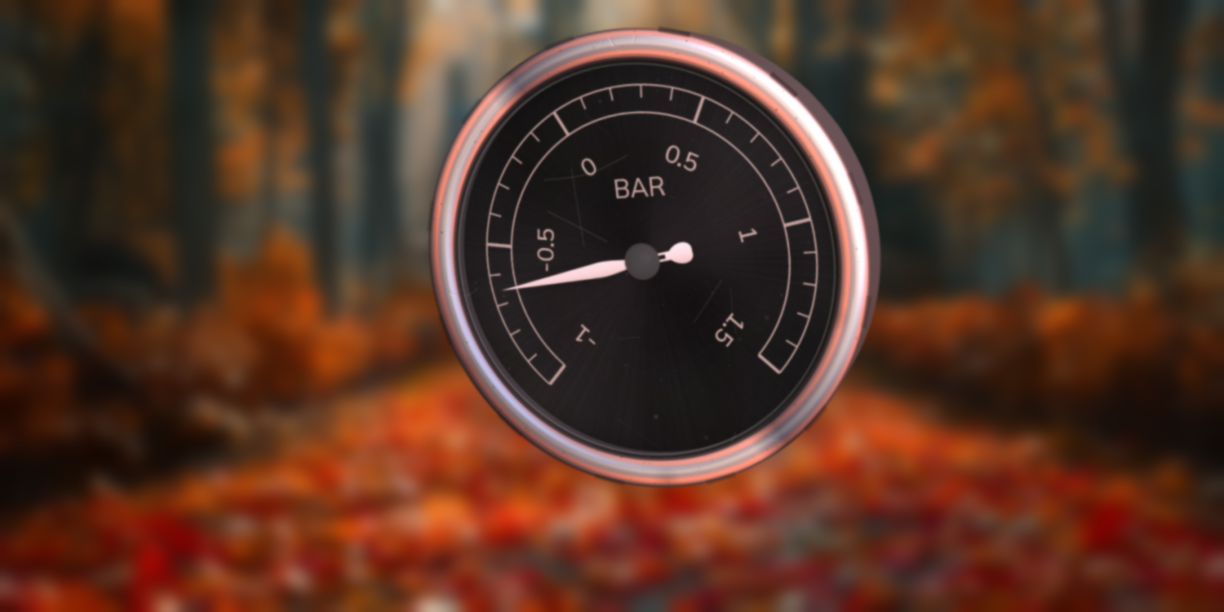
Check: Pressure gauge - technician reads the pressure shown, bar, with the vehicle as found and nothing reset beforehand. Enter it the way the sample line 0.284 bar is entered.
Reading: -0.65 bar
